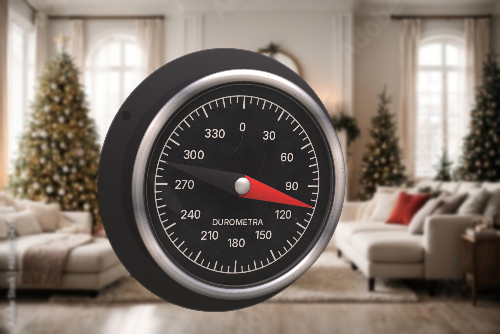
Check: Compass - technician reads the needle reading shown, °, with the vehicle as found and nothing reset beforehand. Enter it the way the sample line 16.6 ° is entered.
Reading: 105 °
